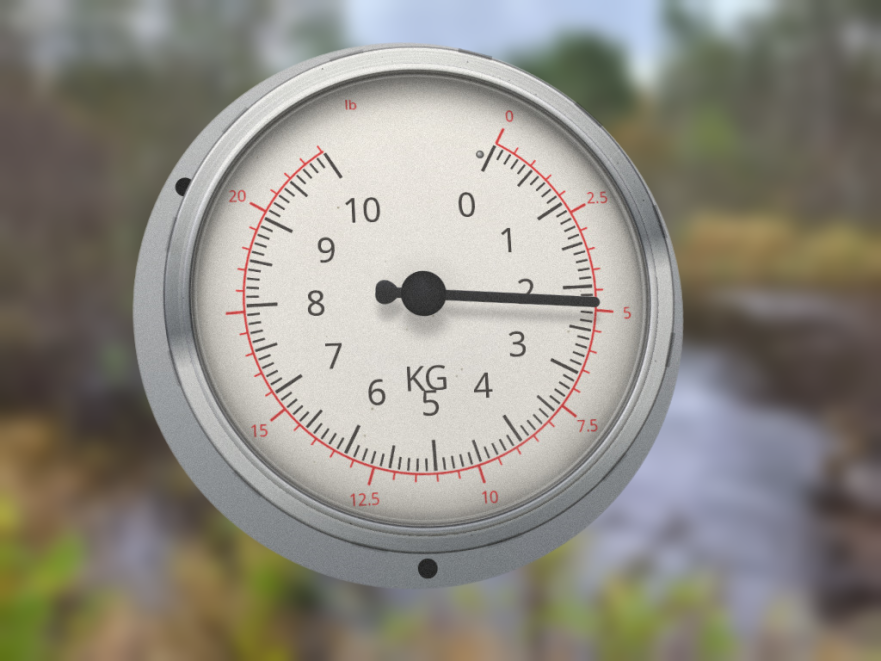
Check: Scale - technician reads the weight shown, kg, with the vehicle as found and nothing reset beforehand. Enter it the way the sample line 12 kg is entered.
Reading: 2.2 kg
